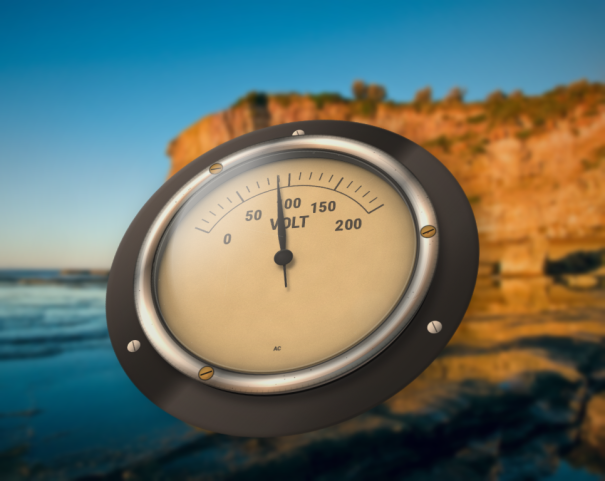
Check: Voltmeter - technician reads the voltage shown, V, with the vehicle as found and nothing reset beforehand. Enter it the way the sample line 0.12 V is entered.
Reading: 90 V
